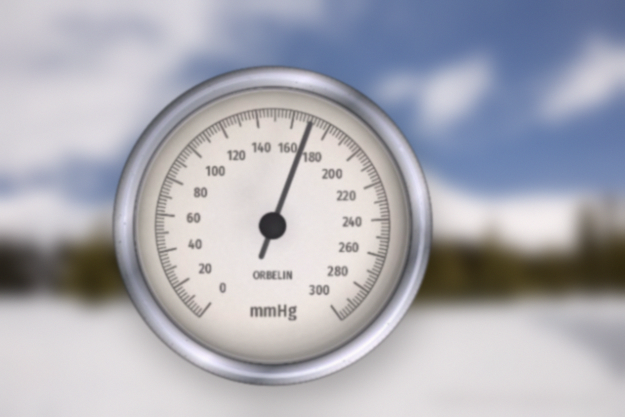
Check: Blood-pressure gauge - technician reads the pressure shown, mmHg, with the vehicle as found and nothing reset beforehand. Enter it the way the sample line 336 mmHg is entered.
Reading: 170 mmHg
